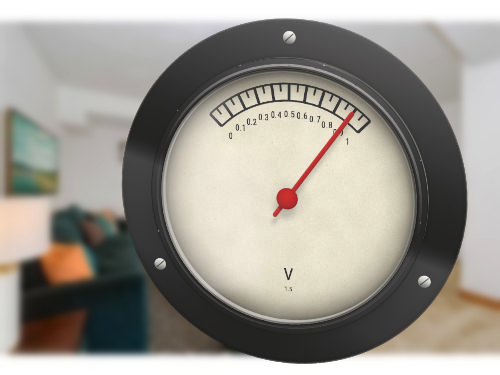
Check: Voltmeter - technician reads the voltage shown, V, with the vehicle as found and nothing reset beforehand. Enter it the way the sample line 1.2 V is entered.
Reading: 0.9 V
